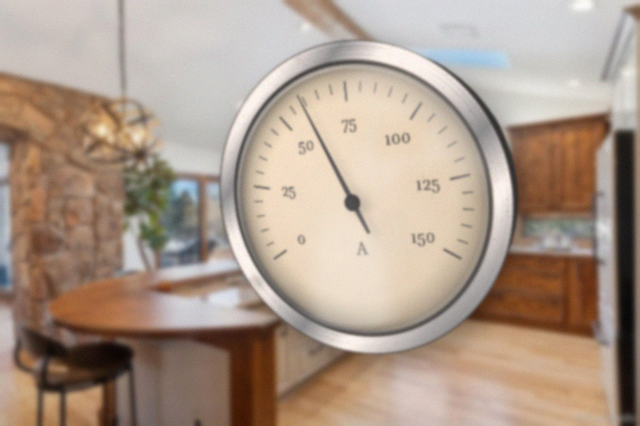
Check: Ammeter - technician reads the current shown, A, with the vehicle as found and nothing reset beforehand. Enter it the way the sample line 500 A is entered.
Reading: 60 A
